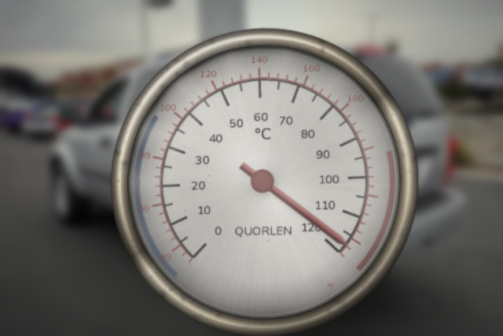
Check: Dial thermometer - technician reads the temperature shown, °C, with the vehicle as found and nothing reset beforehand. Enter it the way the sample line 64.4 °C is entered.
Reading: 117.5 °C
